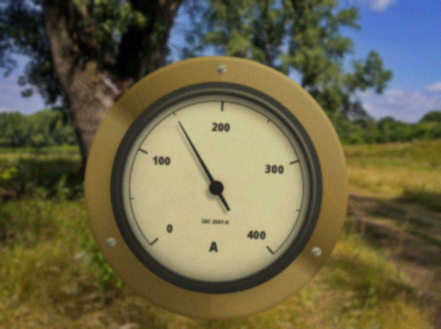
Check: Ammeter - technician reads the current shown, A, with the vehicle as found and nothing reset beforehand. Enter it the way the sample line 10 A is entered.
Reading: 150 A
